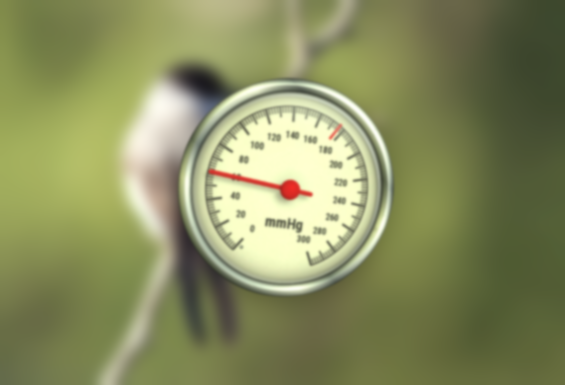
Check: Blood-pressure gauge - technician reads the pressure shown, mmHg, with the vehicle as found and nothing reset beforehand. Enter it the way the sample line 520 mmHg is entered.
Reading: 60 mmHg
